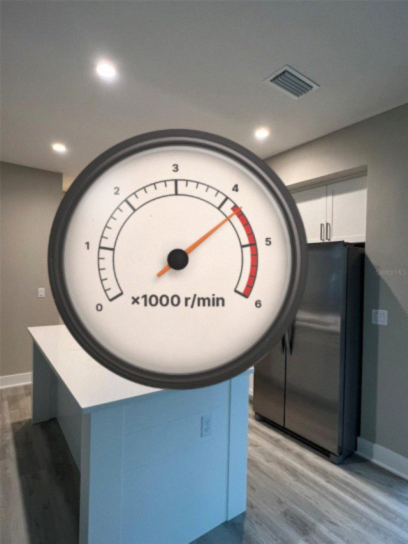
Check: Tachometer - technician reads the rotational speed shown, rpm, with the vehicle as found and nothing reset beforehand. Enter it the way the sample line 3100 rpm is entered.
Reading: 4300 rpm
